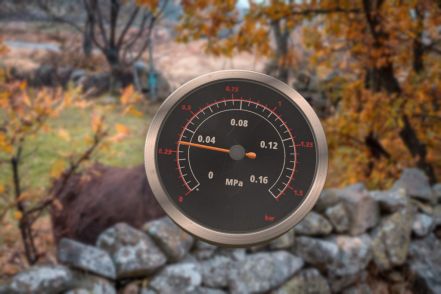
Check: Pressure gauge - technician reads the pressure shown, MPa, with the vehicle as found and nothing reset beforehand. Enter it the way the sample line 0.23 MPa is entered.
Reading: 0.03 MPa
